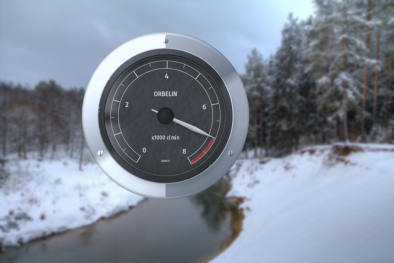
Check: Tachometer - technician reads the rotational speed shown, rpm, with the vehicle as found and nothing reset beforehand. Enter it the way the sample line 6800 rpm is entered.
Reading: 7000 rpm
